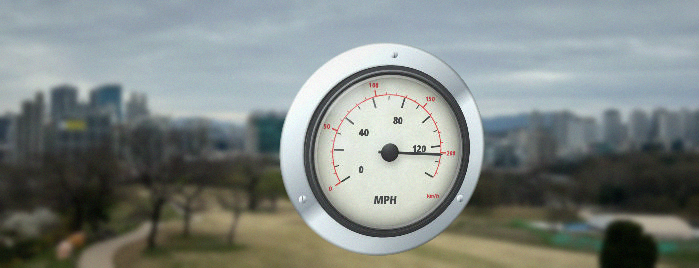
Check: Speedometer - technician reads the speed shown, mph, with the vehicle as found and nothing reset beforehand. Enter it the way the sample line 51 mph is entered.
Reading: 125 mph
